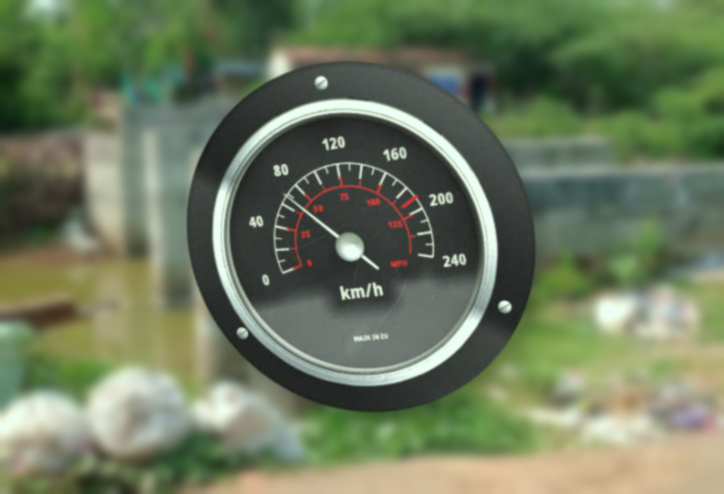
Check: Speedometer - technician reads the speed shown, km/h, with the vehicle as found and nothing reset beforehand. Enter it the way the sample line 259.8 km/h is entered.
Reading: 70 km/h
